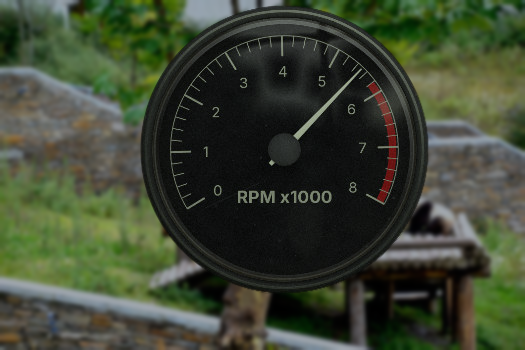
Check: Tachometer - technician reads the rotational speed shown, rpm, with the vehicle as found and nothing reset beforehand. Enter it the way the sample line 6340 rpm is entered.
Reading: 5500 rpm
